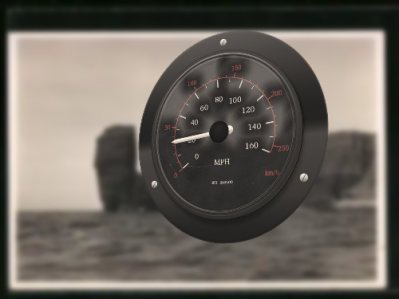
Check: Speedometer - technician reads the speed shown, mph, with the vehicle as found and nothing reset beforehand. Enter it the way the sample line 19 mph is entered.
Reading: 20 mph
